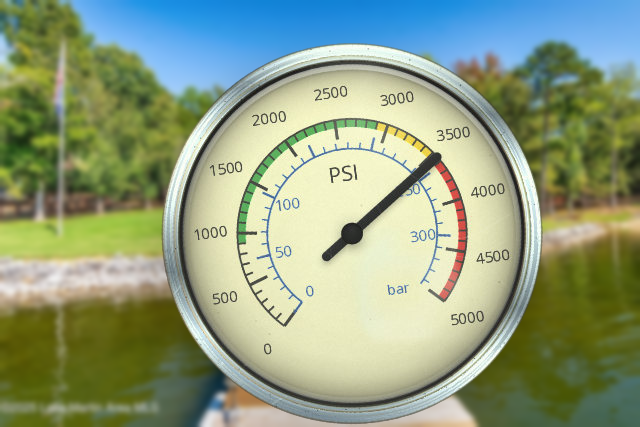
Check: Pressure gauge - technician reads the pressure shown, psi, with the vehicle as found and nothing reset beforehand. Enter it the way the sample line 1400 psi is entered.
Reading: 3550 psi
